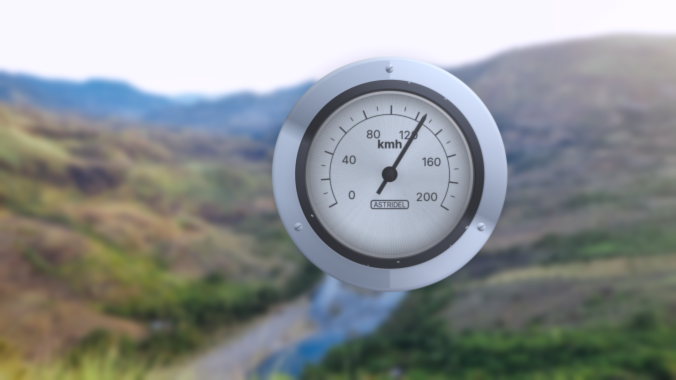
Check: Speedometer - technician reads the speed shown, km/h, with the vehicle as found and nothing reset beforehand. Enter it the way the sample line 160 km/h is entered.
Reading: 125 km/h
